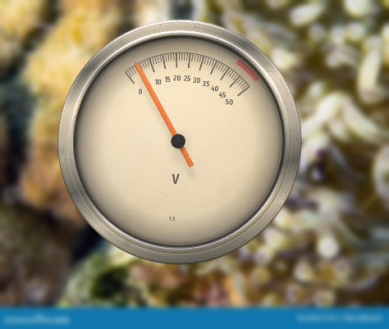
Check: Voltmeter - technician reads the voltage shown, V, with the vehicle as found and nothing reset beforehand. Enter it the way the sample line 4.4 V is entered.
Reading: 5 V
